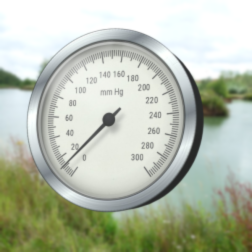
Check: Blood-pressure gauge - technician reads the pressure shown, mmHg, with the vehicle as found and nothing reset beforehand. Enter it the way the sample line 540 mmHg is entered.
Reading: 10 mmHg
